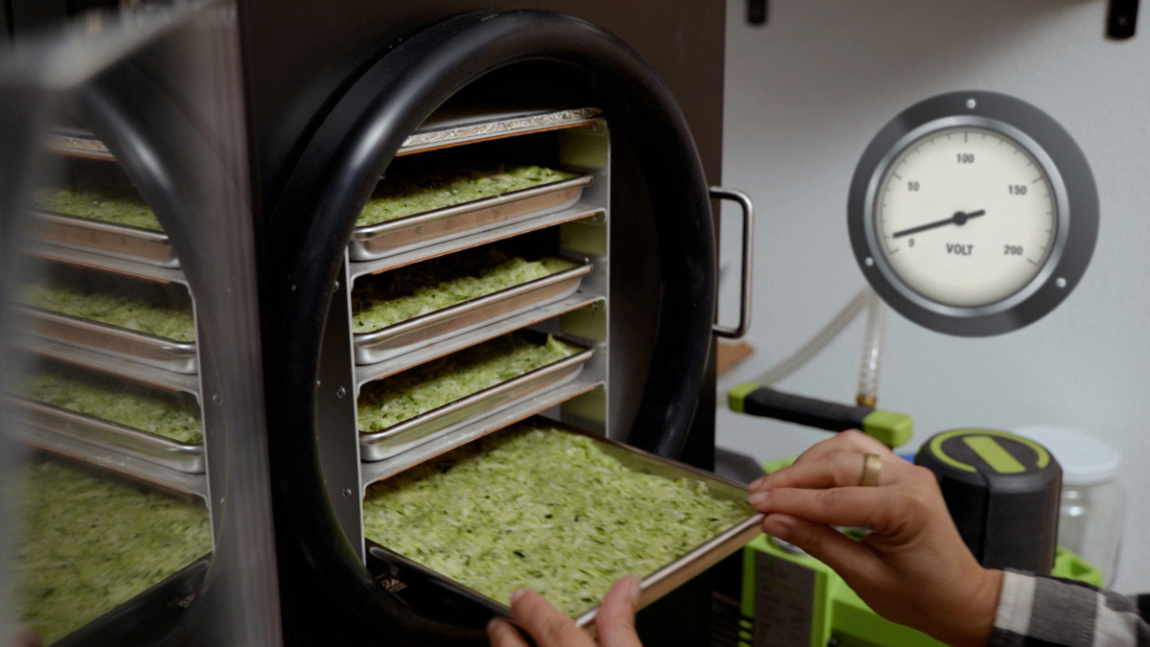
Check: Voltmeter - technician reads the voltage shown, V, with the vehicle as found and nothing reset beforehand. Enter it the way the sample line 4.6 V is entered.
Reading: 10 V
